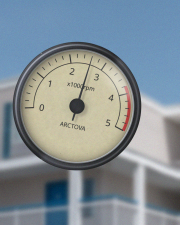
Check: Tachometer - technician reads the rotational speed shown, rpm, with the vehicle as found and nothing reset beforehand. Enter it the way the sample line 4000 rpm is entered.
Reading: 2600 rpm
